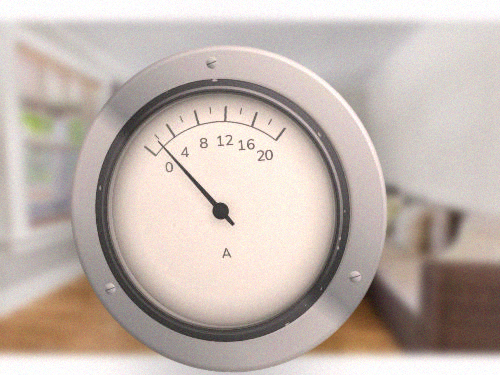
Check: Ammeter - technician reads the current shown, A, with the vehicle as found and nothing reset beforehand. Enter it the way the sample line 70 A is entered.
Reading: 2 A
